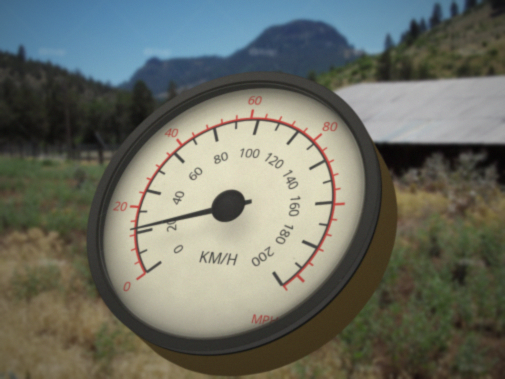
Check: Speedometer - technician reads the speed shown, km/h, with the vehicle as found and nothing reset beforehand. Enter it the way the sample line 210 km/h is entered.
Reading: 20 km/h
